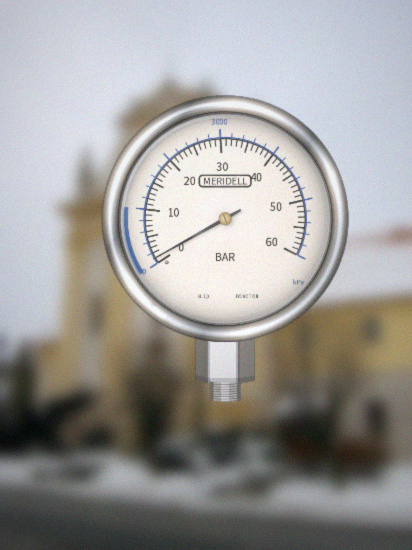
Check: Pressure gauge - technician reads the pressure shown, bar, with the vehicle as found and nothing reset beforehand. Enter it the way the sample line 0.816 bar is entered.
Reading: 1 bar
